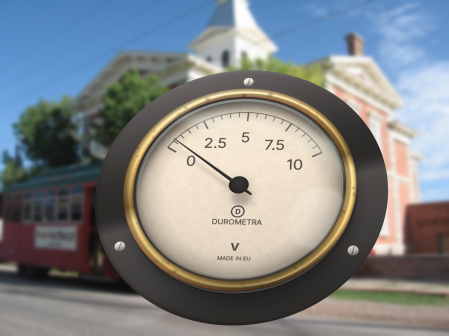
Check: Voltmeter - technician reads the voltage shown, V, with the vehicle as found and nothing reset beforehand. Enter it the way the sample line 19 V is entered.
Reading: 0.5 V
